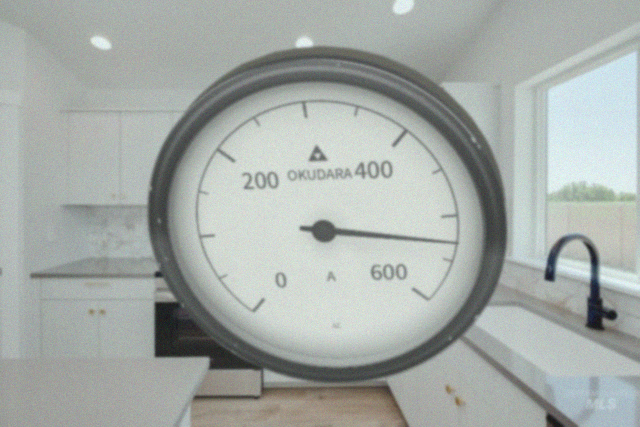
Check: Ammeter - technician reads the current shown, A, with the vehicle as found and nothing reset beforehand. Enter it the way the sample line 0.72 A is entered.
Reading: 525 A
